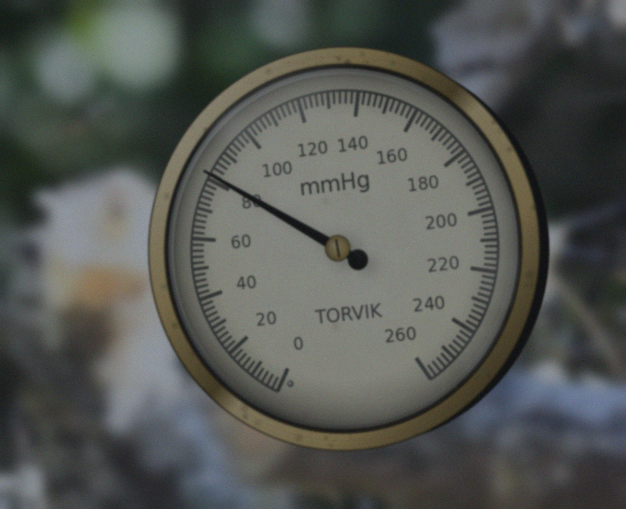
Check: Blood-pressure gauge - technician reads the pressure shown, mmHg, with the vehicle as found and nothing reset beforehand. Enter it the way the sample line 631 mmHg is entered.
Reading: 82 mmHg
